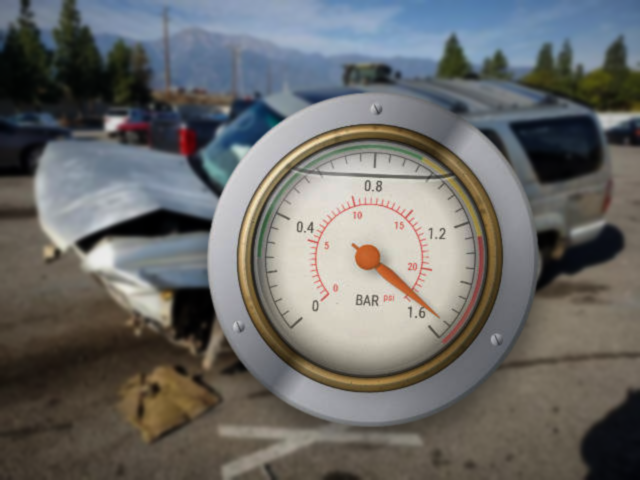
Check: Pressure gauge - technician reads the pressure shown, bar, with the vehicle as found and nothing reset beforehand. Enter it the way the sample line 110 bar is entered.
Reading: 1.55 bar
